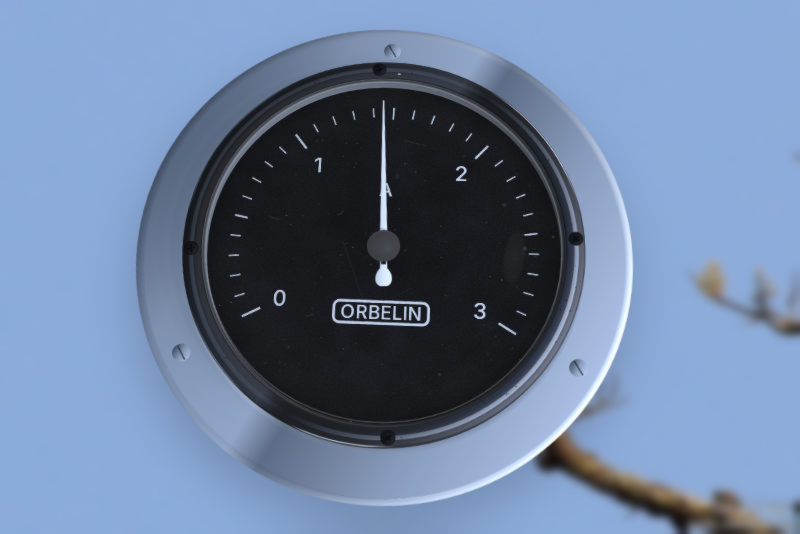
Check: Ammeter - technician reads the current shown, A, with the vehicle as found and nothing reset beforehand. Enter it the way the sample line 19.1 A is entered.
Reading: 1.45 A
